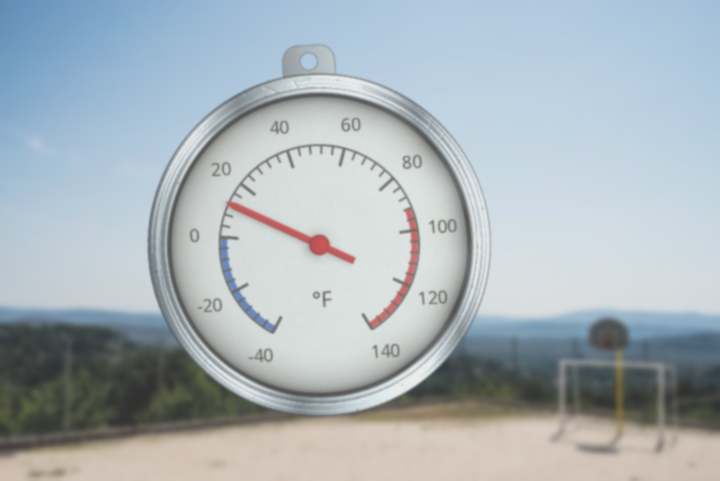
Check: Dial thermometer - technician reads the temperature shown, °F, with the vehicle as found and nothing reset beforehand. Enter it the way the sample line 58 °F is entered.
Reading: 12 °F
